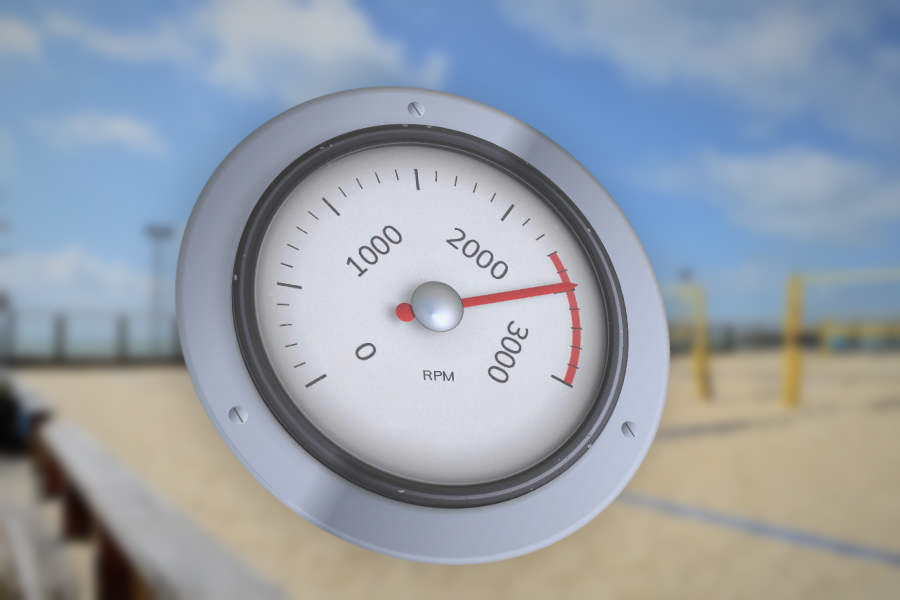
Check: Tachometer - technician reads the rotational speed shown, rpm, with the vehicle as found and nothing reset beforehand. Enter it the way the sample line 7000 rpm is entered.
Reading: 2500 rpm
